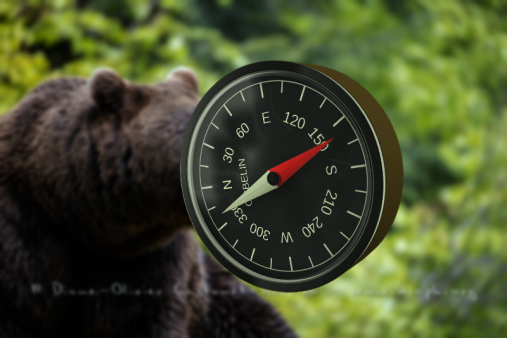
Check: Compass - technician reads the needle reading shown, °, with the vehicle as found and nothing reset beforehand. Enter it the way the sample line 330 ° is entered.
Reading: 157.5 °
